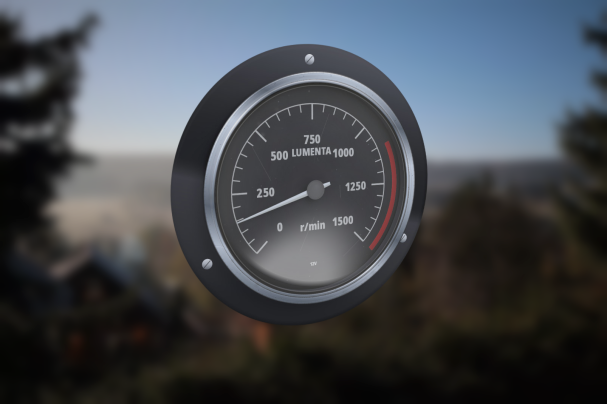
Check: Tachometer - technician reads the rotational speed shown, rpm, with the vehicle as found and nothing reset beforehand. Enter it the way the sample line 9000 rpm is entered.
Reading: 150 rpm
